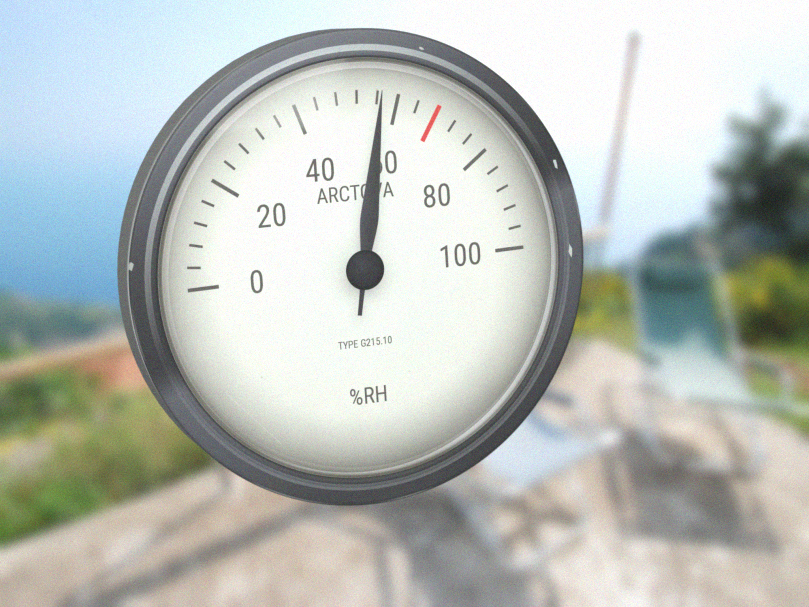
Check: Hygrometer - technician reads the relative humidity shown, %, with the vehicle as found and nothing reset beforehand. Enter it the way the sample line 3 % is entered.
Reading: 56 %
